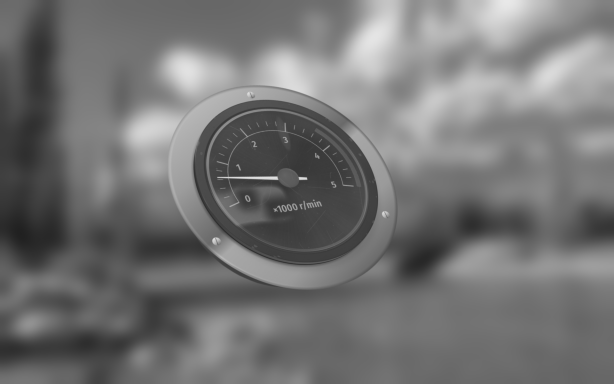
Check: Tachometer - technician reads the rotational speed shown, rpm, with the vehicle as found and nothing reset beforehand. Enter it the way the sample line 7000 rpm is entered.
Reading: 600 rpm
